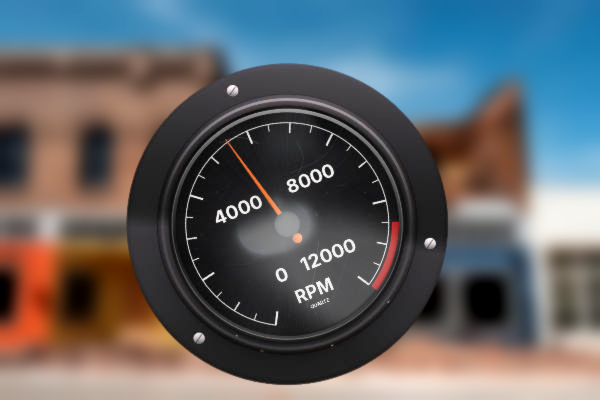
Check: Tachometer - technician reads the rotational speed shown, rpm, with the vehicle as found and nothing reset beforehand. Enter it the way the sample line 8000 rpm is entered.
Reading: 5500 rpm
